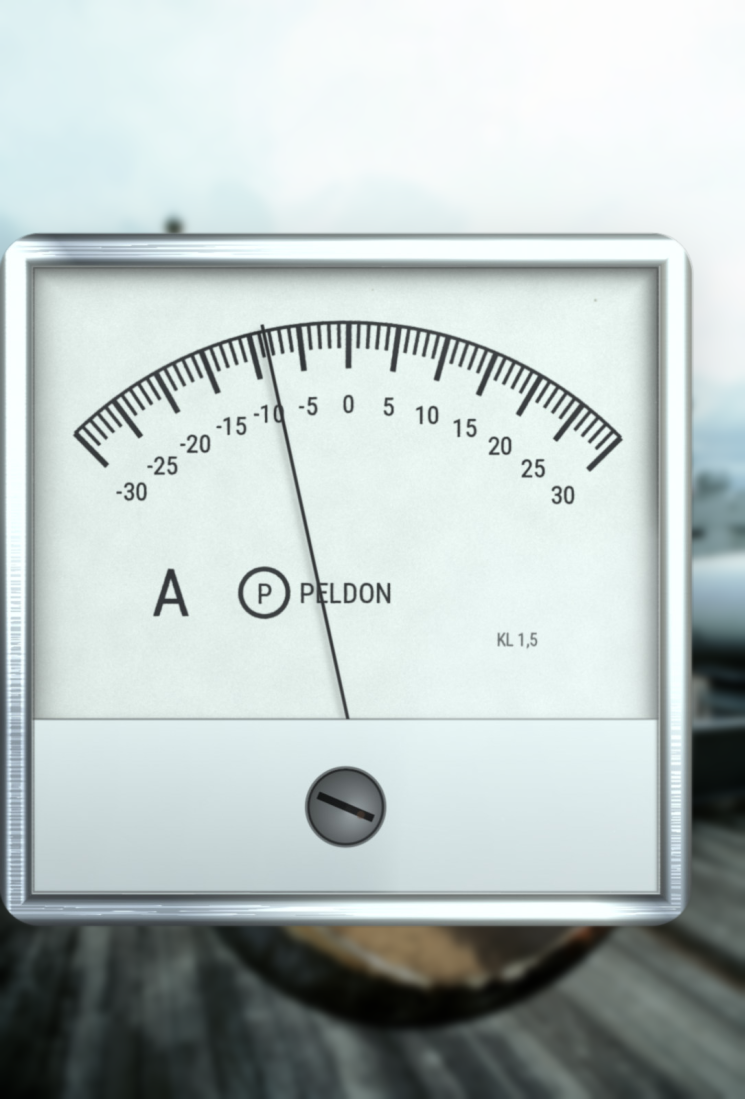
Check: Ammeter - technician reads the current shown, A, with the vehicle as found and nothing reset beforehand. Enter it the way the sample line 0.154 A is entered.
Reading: -8.5 A
